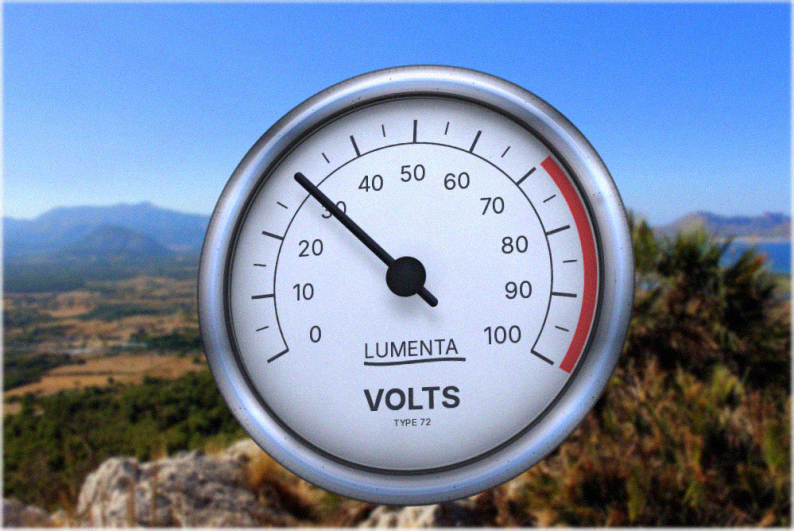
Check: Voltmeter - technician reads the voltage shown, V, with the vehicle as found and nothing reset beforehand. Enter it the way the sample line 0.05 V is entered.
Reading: 30 V
